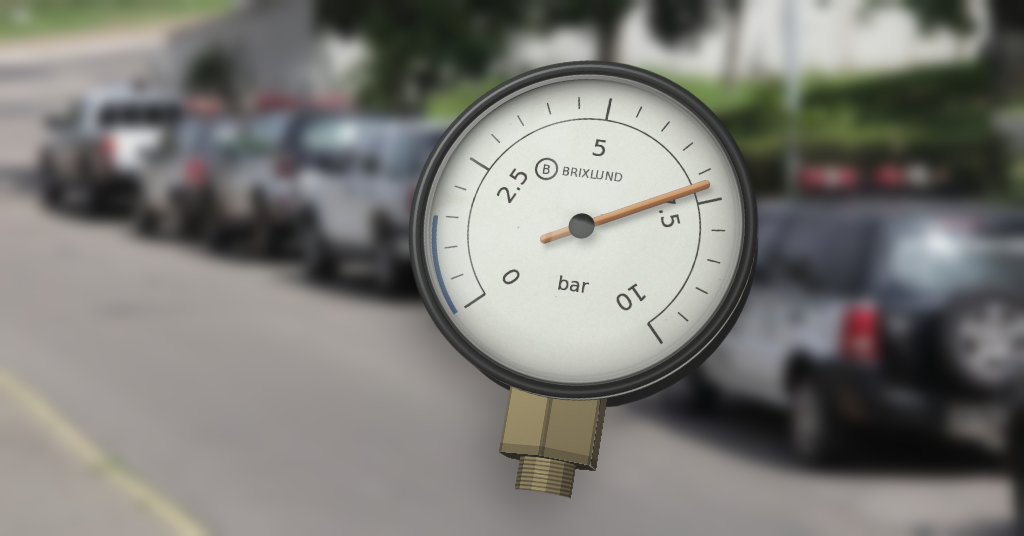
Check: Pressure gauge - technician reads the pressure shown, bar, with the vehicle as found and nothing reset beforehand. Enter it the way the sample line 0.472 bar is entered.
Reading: 7.25 bar
